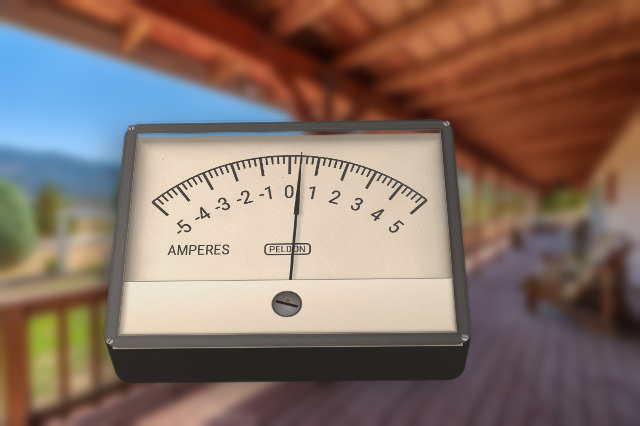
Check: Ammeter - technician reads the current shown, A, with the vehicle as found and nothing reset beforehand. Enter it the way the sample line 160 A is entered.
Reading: 0.4 A
